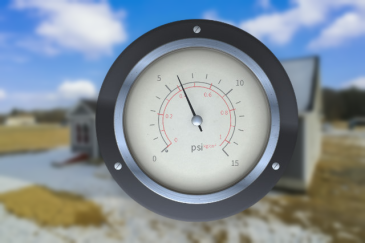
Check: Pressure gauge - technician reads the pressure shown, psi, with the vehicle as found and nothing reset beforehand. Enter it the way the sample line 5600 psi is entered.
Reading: 6 psi
